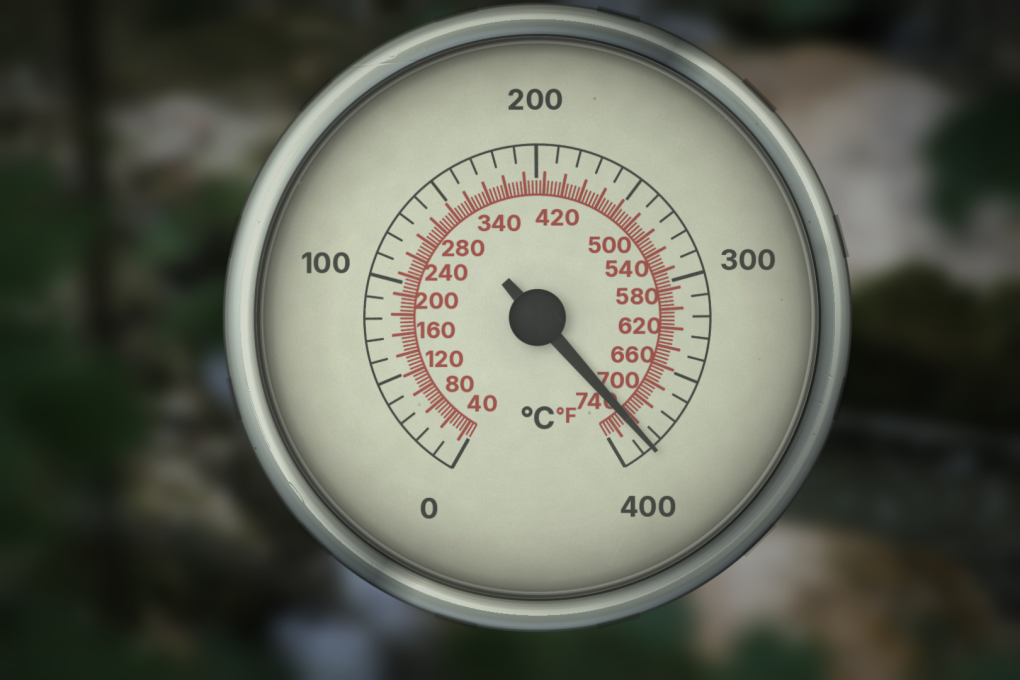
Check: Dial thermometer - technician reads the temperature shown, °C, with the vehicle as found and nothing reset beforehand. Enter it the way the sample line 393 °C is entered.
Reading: 385 °C
